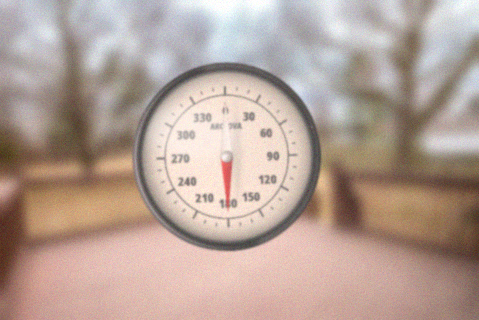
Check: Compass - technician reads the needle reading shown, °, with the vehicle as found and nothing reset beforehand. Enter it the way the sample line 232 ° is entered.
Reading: 180 °
